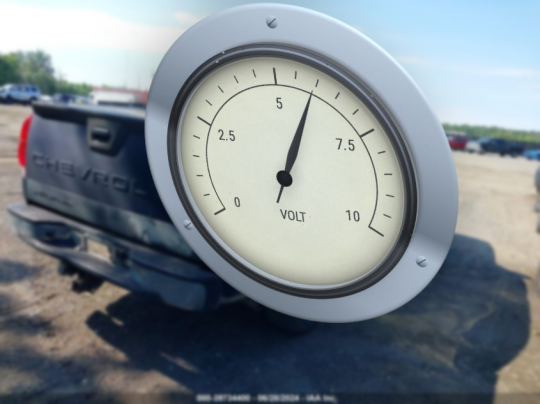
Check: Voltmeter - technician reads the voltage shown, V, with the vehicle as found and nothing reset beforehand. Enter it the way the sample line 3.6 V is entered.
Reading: 6 V
